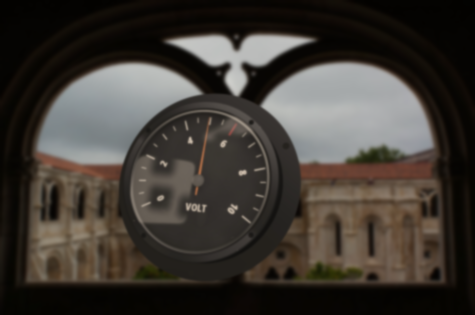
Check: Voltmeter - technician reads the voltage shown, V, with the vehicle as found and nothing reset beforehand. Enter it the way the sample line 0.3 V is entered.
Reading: 5 V
